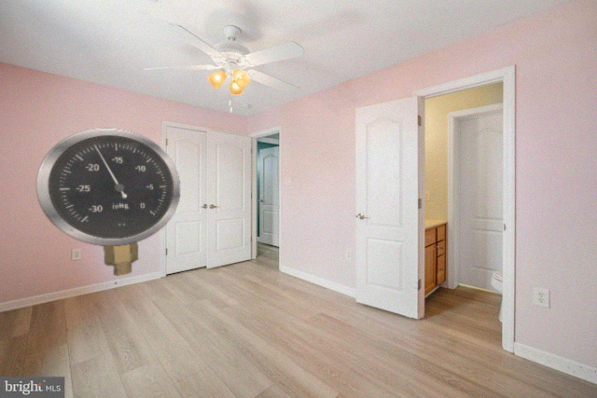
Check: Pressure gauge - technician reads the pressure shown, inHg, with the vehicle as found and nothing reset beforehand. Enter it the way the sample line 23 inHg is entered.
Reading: -17.5 inHg
